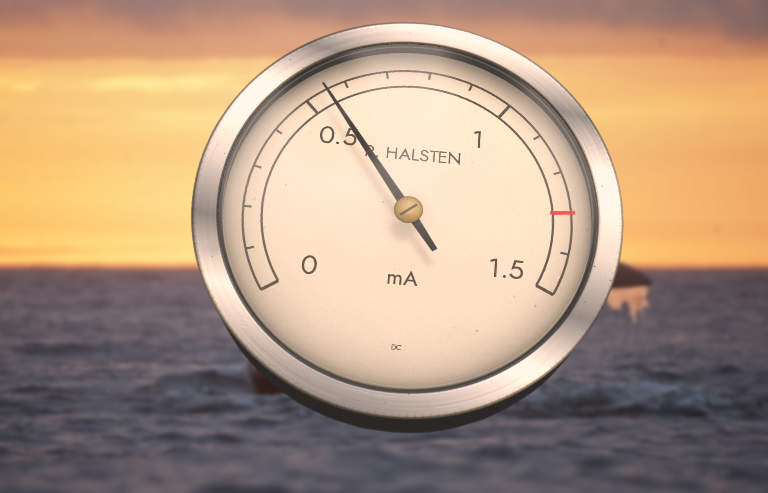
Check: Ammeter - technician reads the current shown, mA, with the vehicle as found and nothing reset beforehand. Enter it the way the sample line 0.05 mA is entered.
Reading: 0.55 mA
